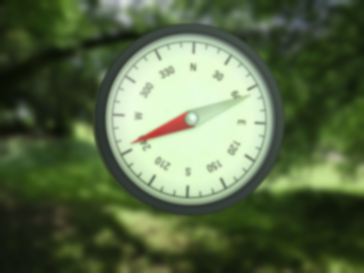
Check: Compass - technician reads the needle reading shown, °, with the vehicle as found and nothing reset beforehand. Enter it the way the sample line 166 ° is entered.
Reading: 245 °
